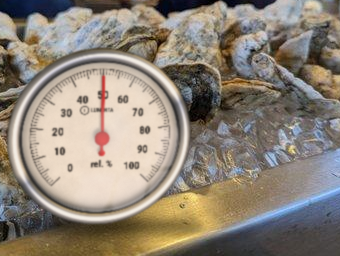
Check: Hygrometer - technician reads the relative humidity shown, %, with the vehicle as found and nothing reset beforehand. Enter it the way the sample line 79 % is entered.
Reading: 50 %
